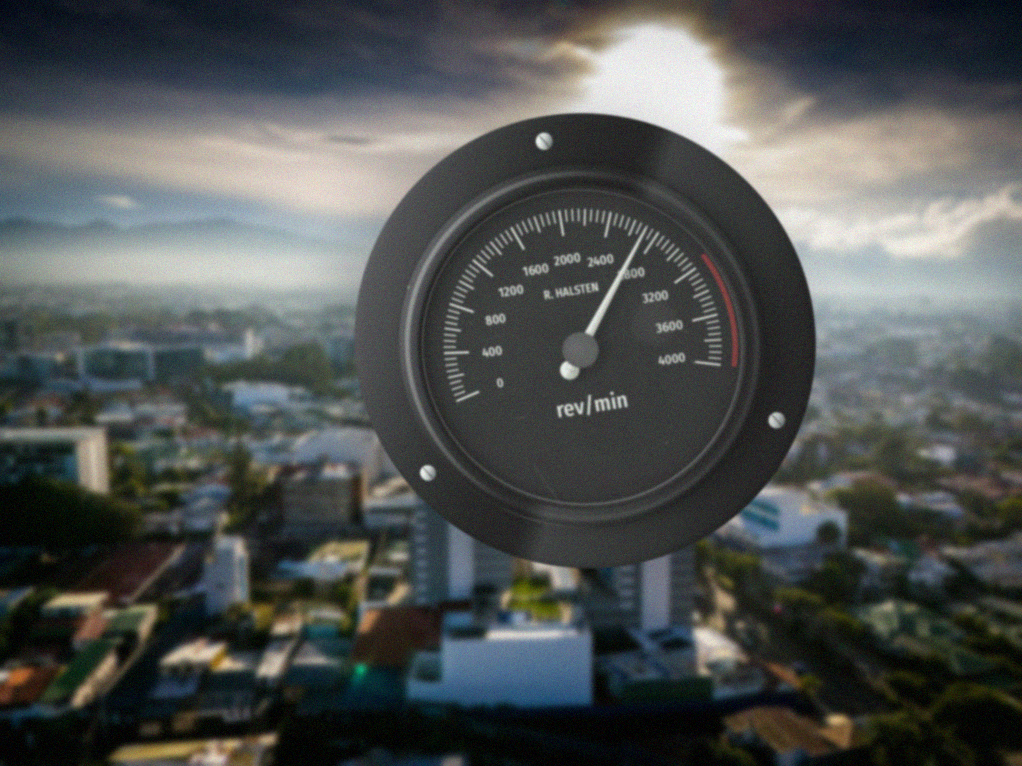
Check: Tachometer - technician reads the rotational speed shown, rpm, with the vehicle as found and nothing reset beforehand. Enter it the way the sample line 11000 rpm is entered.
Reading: 2700 rpm
